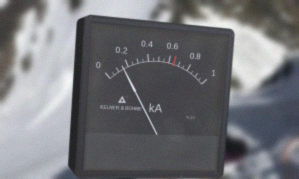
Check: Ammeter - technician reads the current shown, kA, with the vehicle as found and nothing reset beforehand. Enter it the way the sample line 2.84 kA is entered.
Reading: 0.15 kA
